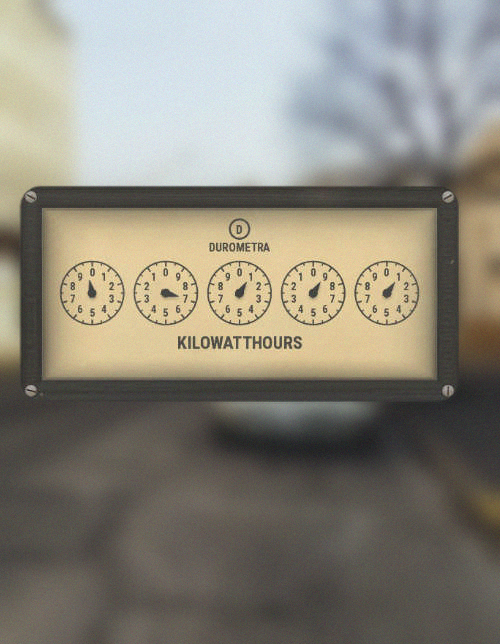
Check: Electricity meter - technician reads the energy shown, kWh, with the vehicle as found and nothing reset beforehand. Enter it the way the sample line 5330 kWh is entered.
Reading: 97091 kWh
